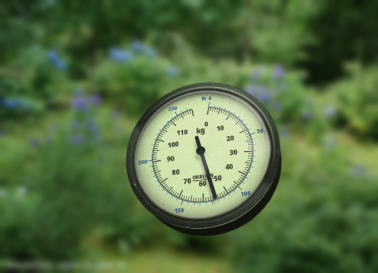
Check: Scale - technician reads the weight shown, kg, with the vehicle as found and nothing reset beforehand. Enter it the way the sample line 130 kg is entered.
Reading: 55 kg
